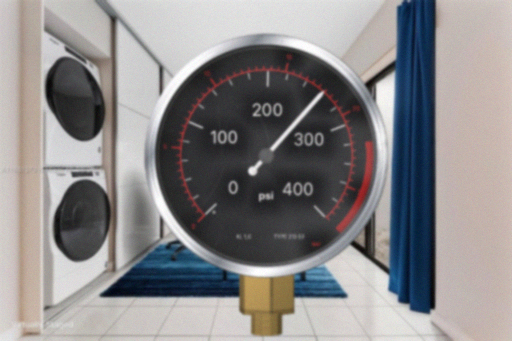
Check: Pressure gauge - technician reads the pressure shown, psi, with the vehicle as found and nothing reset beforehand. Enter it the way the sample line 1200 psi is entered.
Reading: 260 psi
